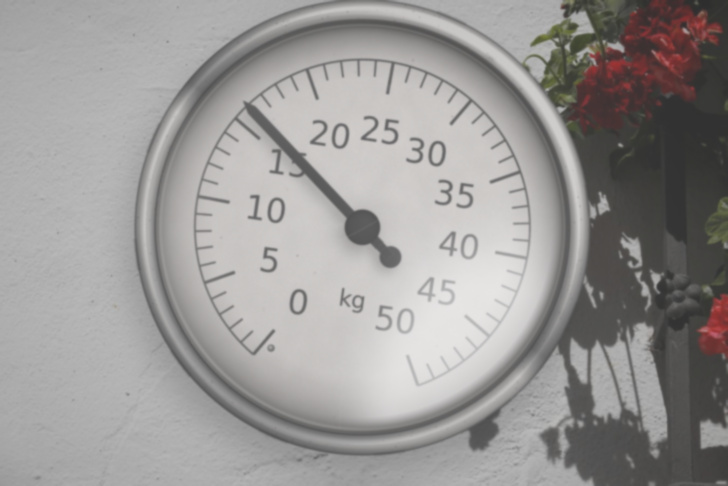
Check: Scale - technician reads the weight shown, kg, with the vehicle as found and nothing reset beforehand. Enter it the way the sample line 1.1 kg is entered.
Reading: 16 kg
